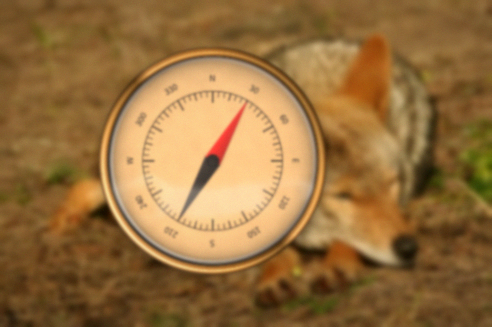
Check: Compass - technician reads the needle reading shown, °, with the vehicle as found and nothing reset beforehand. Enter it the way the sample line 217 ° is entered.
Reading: 30 °
